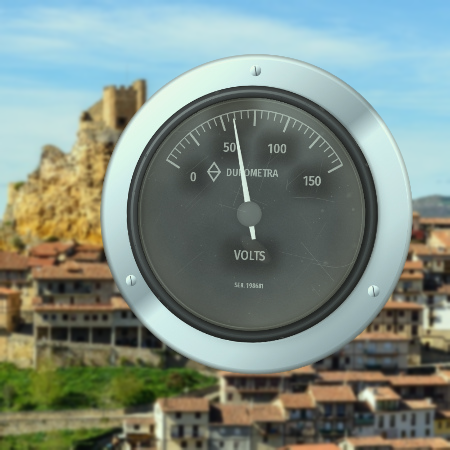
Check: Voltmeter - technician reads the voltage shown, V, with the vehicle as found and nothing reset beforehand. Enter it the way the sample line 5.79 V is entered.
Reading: 60 V
